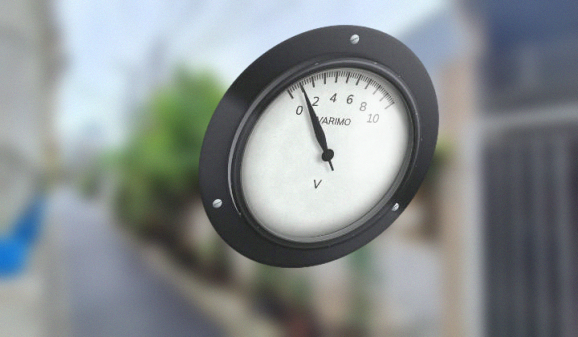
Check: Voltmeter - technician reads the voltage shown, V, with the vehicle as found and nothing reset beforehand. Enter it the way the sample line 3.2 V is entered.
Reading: 1 V
